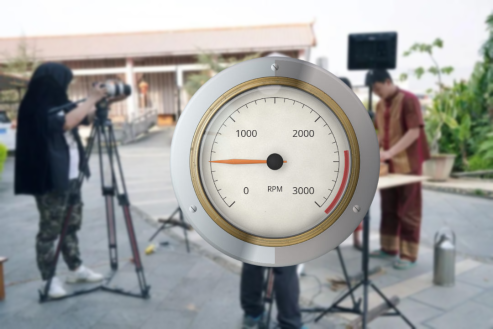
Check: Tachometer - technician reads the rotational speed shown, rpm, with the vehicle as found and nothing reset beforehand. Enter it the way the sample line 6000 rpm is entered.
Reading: 500 rpm
